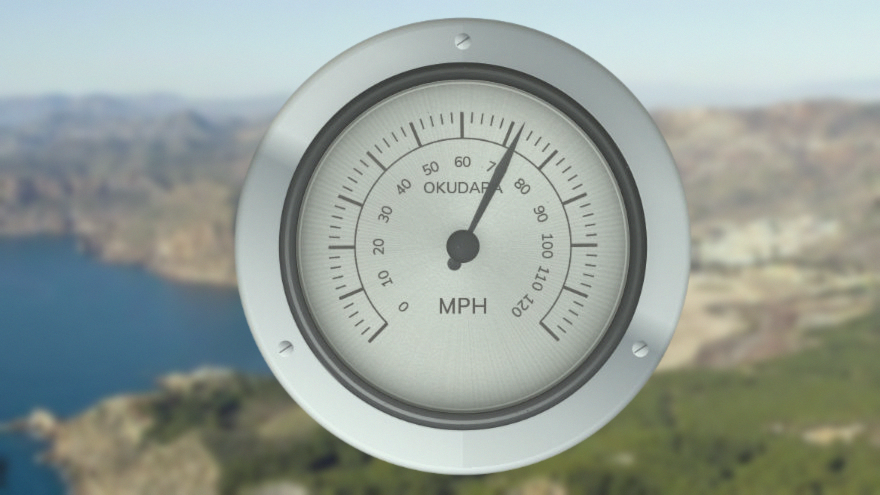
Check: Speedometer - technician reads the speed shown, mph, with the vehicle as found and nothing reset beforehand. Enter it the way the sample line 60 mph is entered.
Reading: 72 mph
